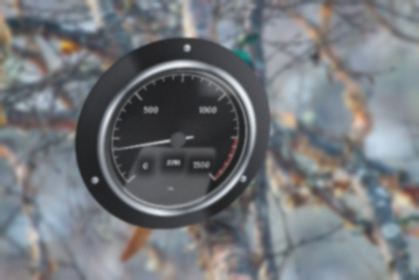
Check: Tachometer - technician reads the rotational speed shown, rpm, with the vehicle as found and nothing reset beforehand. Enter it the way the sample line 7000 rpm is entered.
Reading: 200 rpm
